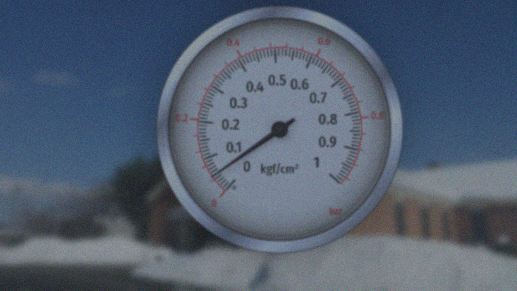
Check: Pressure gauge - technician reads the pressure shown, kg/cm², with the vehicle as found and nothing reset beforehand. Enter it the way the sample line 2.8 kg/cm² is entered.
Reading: 0.05 kg/cm²
